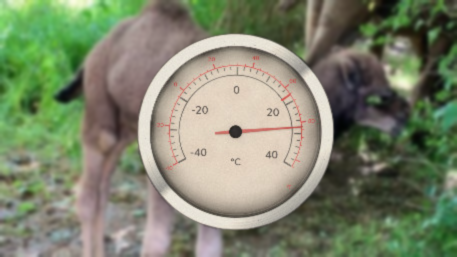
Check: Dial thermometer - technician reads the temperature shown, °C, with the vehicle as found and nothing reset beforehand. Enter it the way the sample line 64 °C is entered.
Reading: 28 °C
